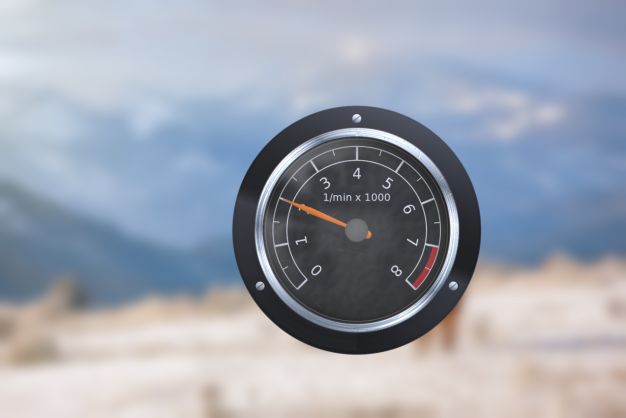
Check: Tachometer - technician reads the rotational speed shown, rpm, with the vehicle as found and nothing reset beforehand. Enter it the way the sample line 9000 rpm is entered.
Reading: 2000 rpm
